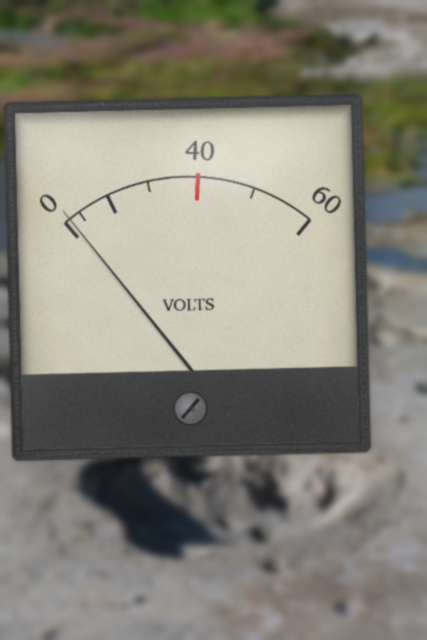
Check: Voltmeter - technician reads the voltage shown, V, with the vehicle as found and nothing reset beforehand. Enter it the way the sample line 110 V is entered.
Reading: 5 V
